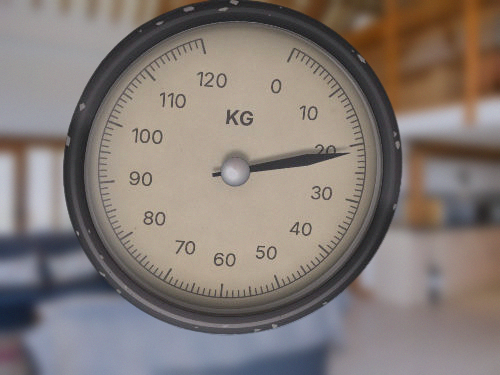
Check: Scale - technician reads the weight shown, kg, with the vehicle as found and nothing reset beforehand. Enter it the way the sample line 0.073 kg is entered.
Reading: 21 kg
